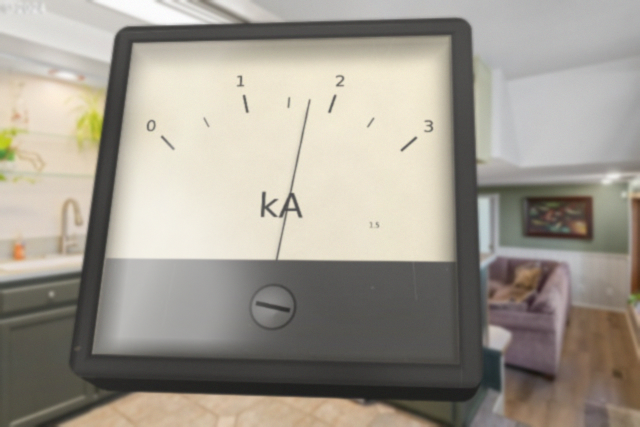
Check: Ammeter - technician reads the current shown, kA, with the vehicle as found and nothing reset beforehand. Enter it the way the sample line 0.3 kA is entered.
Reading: 1.75 kA
